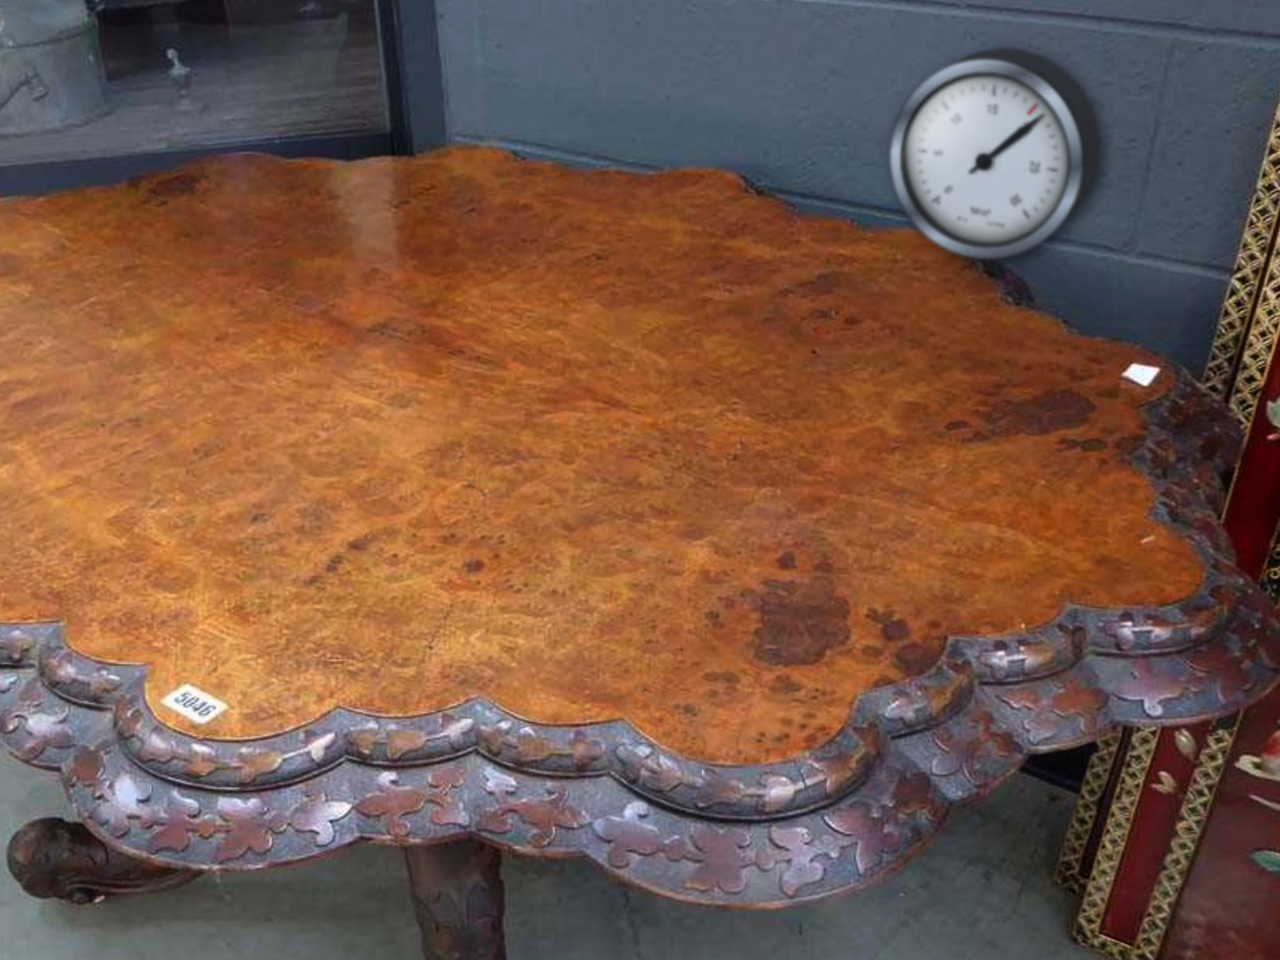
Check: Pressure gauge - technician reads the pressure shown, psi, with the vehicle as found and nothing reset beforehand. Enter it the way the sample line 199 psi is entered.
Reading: 20 psi
